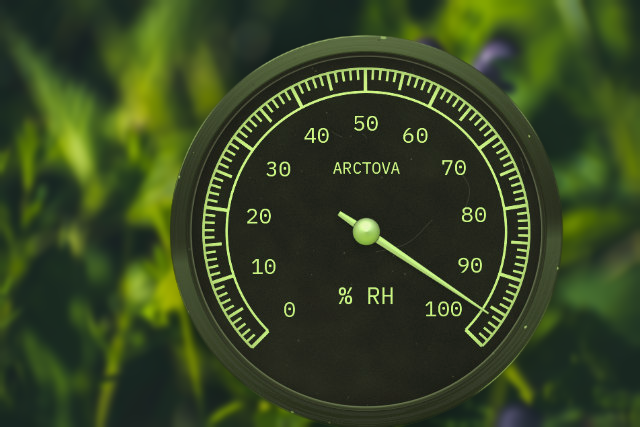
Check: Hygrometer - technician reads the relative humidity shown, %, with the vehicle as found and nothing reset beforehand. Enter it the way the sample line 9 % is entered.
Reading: 96 %
